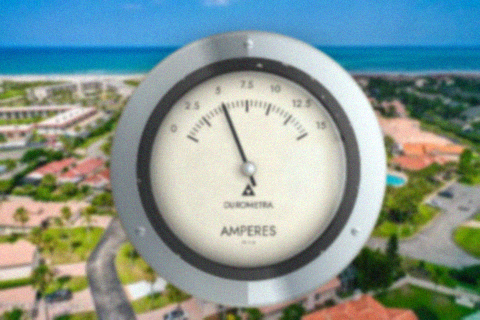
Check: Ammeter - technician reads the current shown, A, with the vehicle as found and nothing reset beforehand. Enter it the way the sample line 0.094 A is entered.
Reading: 5 A
